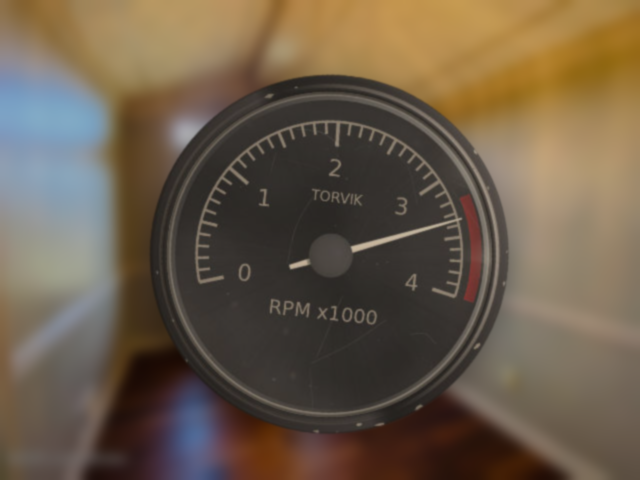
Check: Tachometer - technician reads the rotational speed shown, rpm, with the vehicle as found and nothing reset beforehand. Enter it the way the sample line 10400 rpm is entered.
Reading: 3350 rpm
